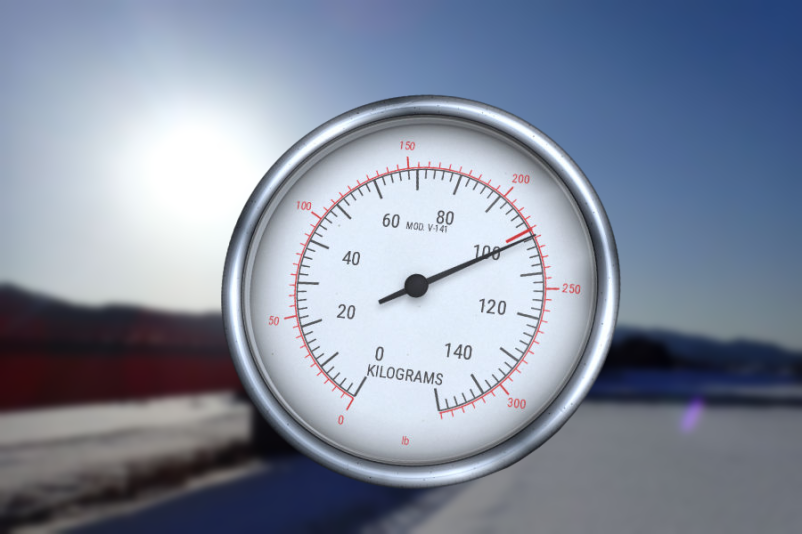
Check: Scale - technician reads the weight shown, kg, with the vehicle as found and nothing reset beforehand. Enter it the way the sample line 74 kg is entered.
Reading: 102 kg
